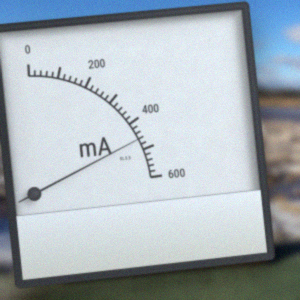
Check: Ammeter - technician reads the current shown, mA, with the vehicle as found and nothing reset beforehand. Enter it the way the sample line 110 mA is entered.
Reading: 460 mA
